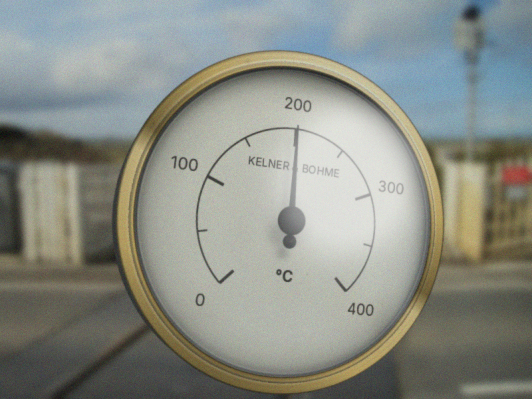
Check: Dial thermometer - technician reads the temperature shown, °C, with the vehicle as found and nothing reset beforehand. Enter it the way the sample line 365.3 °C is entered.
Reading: 200 °C
